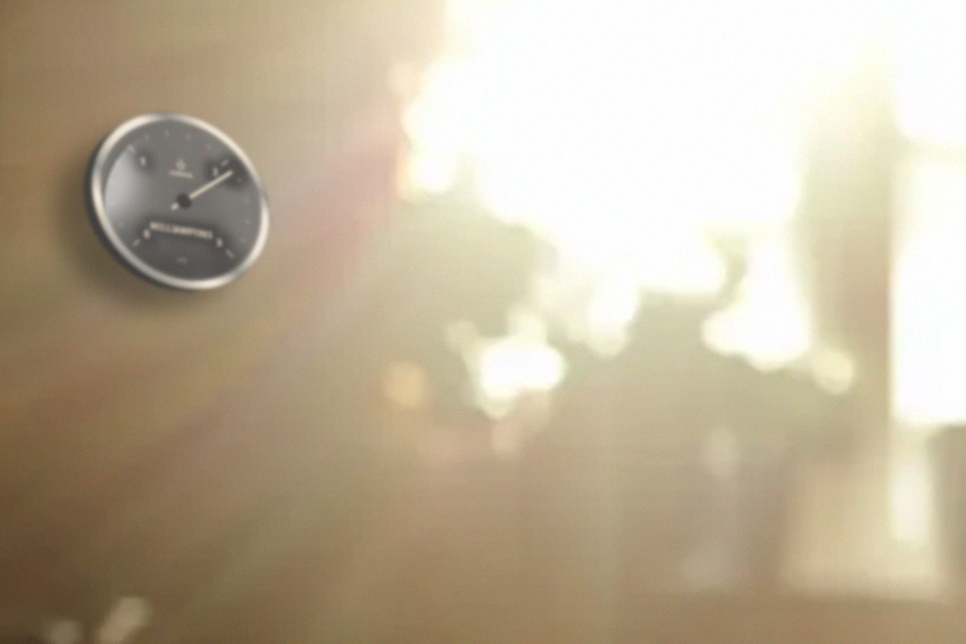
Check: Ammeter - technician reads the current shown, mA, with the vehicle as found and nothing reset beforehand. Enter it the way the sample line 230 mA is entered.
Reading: 2.1 mA
